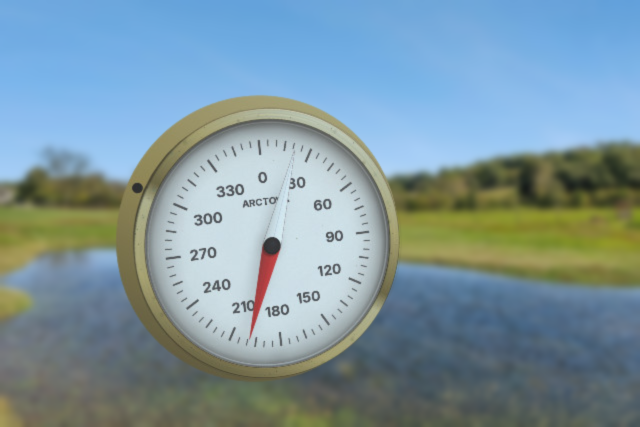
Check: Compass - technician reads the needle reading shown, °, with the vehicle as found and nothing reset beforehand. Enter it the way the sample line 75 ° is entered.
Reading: 200 °
